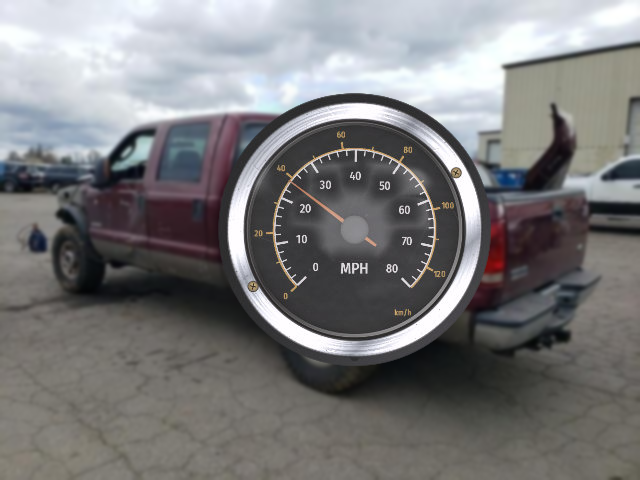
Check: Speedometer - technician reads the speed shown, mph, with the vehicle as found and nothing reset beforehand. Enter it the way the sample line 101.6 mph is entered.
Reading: 24 mph
